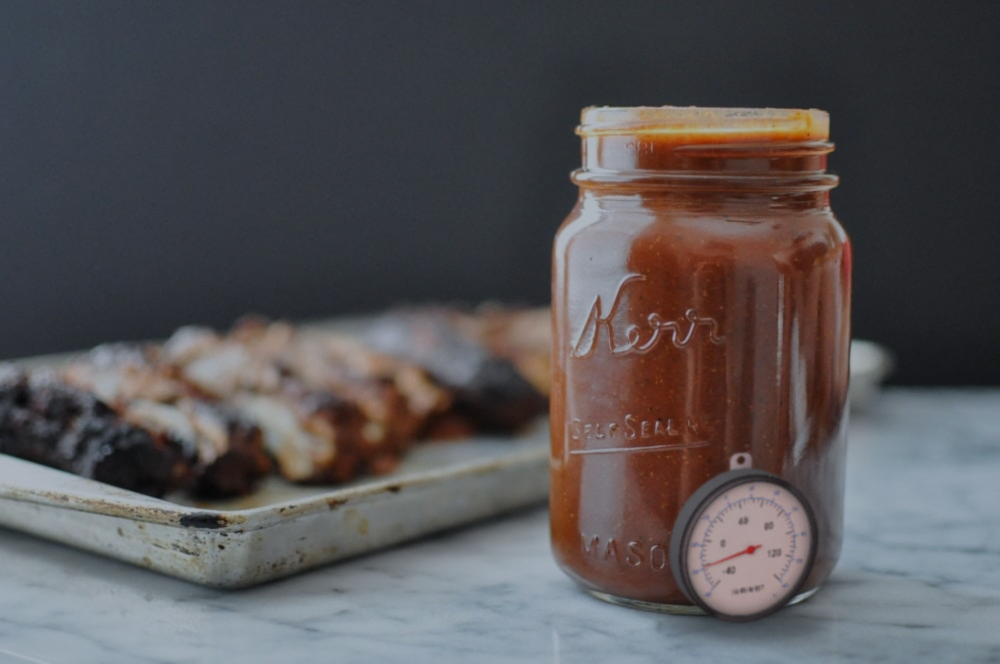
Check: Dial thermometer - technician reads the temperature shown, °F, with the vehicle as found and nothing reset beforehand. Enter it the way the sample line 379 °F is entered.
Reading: -20 °F
